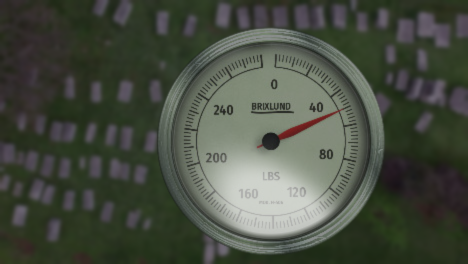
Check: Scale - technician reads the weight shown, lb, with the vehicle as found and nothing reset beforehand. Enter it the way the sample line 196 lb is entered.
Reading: 50 lb
